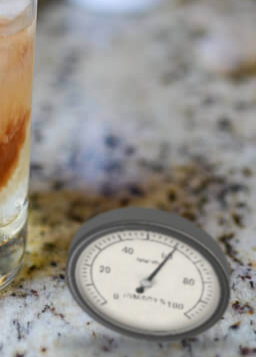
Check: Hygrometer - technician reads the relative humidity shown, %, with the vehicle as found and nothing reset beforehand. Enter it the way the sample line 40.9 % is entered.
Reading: 60 %
